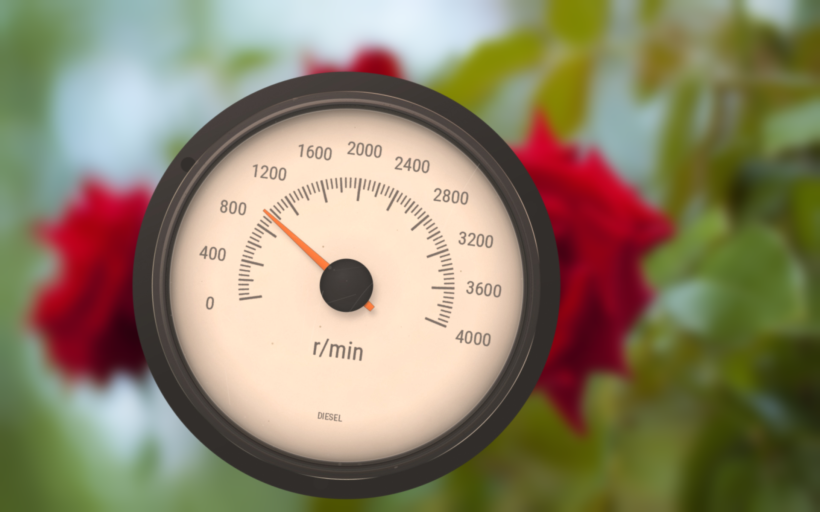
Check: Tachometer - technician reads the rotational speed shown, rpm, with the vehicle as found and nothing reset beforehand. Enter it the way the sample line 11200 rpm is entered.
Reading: 950 rpm
